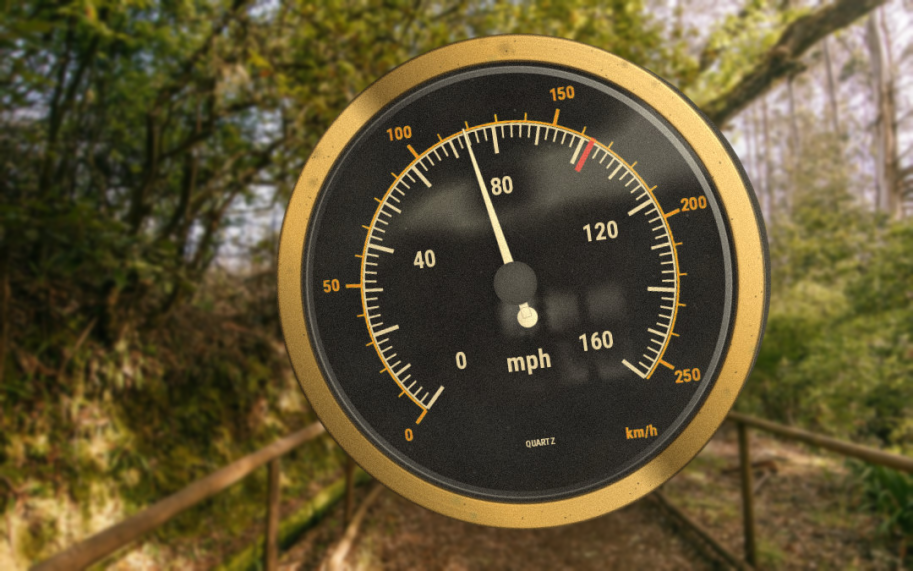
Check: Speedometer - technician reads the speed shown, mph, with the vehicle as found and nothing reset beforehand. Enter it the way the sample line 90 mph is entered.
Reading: 74 mph
